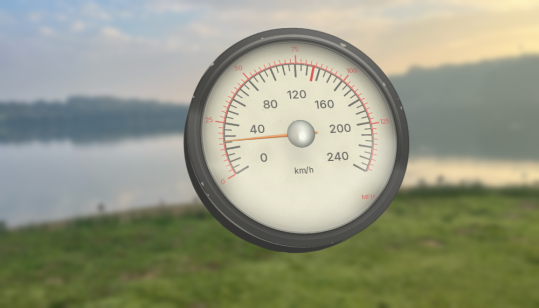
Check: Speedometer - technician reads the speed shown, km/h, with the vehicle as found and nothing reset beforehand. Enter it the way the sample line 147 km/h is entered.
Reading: 25 km/h
